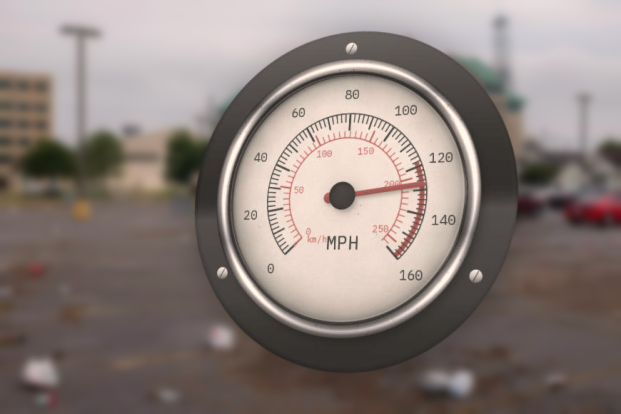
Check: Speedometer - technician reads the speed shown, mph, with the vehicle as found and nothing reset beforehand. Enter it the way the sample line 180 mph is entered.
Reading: 128 mph
